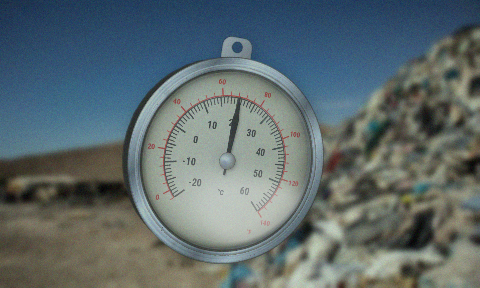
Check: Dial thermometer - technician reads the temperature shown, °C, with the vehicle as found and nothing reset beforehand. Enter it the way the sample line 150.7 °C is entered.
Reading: 20 °C
